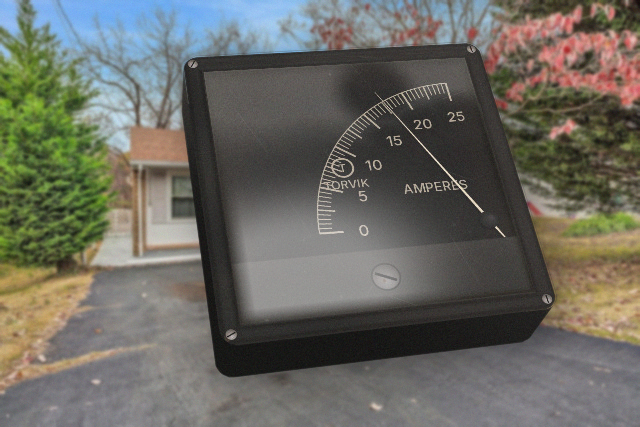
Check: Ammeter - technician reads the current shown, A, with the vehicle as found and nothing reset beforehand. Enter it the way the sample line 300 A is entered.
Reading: 17.5 A
